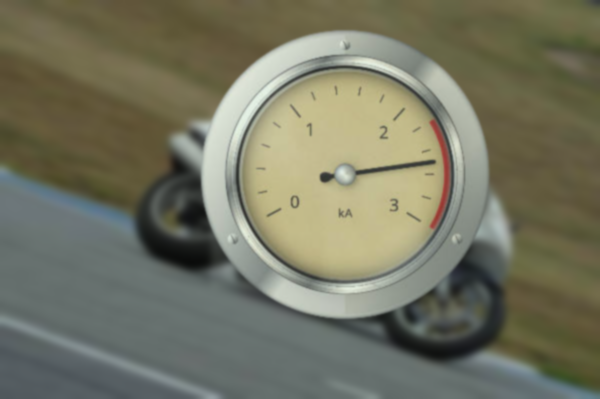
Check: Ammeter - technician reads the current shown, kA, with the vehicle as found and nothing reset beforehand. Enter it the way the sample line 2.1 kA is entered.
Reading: 2.5 kA
